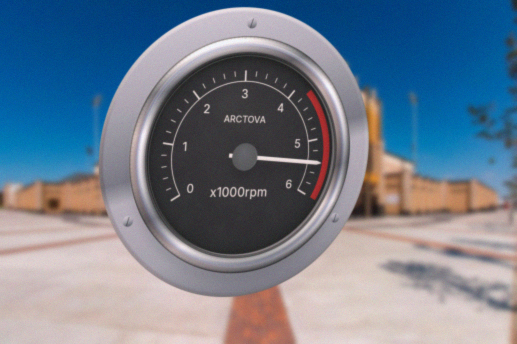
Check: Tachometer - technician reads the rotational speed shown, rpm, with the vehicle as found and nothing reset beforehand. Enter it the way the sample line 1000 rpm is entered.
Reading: 5400 rpm
